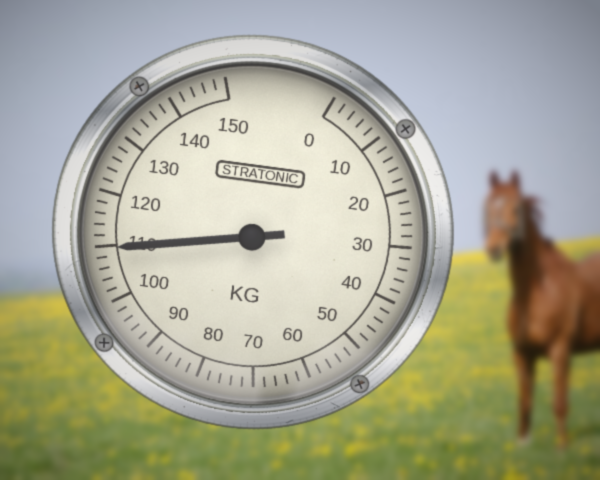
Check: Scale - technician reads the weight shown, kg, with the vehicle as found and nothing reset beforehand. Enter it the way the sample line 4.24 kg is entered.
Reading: 110 kg
